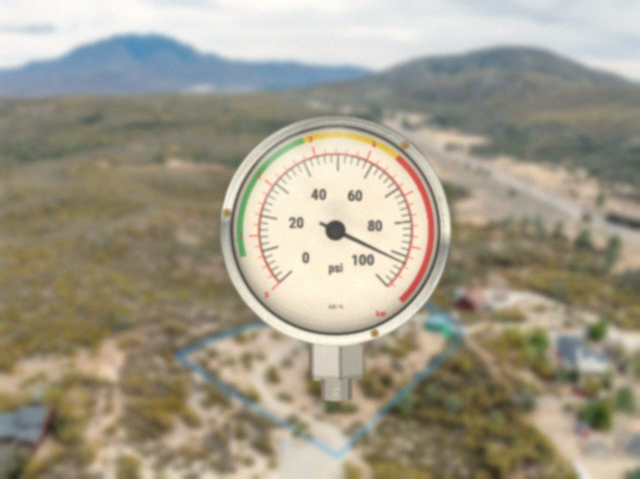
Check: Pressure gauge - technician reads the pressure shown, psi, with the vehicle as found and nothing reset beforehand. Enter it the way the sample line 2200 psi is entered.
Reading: 92 psi
